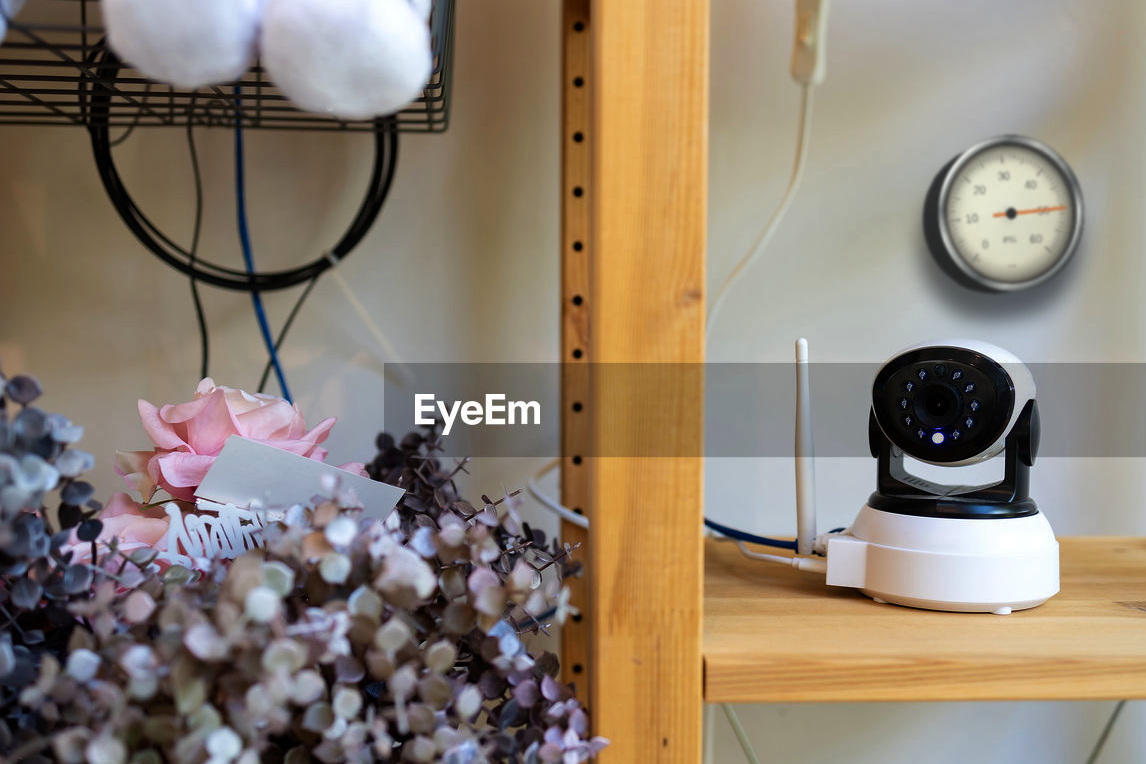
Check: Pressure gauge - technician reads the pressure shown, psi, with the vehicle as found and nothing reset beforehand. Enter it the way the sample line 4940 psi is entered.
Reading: 50 psi
